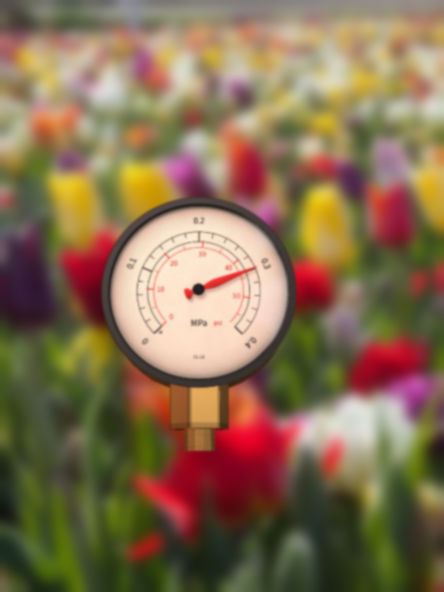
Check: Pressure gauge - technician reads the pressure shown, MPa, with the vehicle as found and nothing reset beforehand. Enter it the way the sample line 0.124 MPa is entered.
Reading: 0.3 MPa
